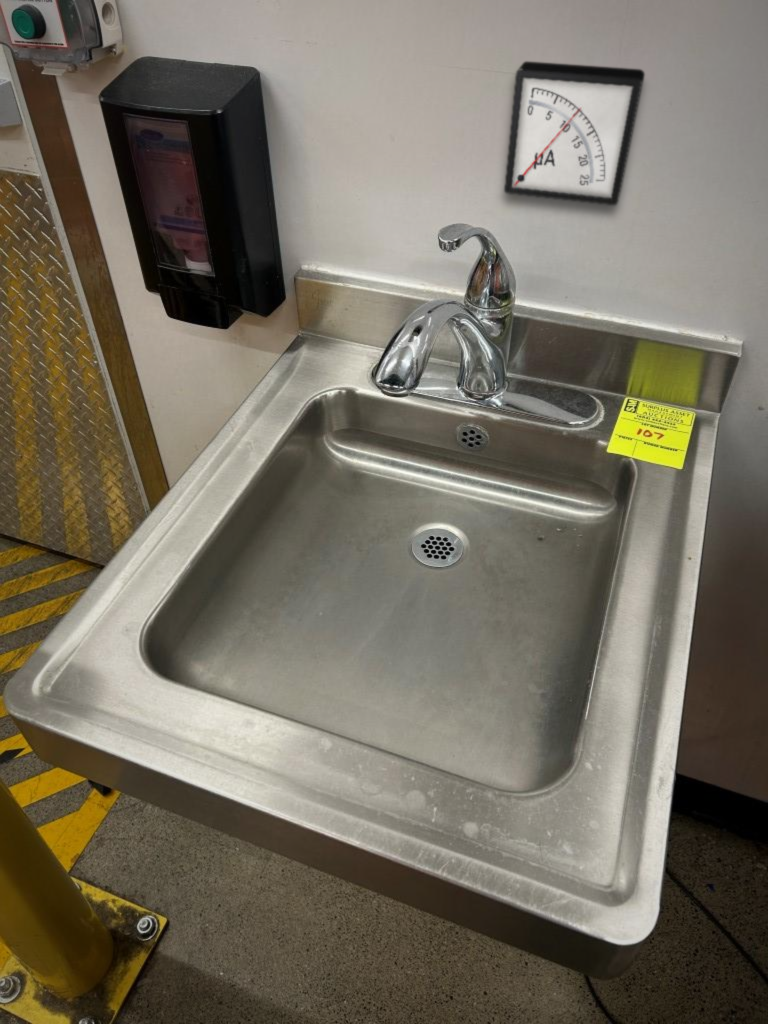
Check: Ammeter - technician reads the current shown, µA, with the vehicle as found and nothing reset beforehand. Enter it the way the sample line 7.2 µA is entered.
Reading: 10 µA
